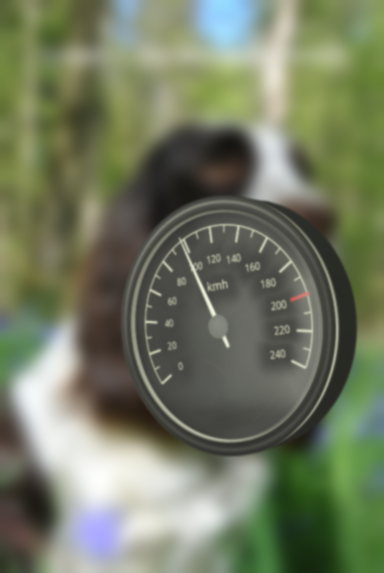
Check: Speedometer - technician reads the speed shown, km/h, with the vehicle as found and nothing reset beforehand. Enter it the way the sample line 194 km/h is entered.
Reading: 100 km/h
